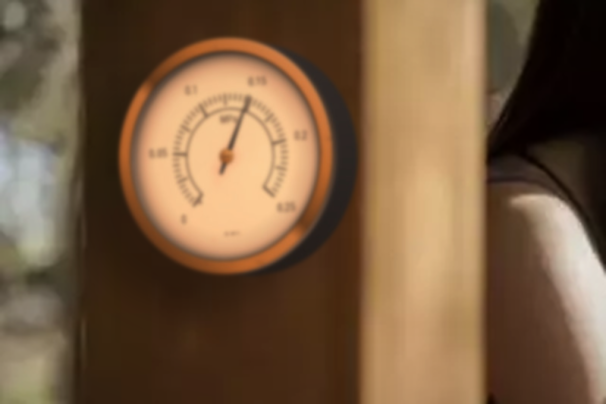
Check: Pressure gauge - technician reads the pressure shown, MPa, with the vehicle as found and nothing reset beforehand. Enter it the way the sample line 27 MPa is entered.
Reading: 0.15 MPa
